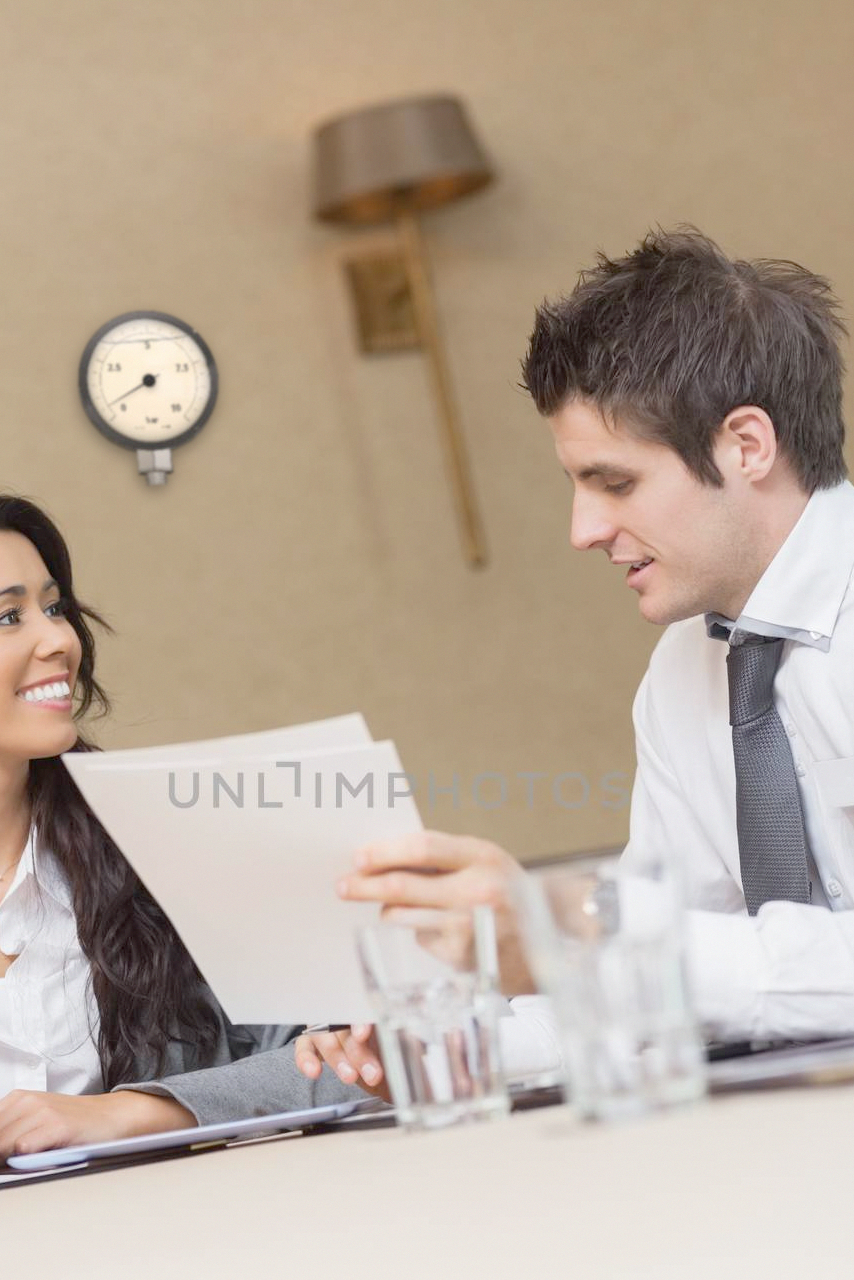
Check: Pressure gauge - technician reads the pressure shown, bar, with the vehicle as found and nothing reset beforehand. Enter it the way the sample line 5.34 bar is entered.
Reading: 0.5 bar
